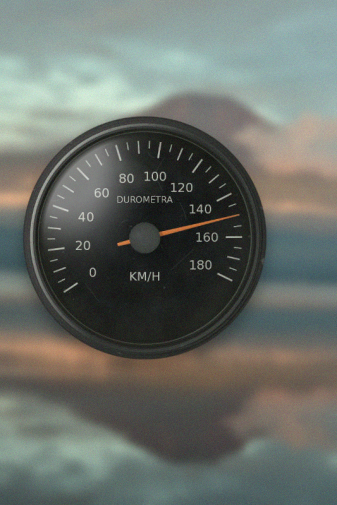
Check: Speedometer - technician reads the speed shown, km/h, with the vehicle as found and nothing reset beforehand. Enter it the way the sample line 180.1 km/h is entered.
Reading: 150 km/h
